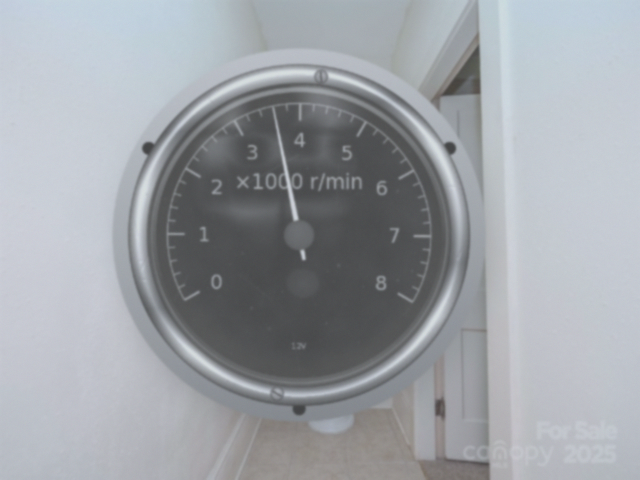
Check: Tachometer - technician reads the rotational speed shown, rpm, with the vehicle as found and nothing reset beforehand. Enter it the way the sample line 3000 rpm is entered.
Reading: 3600 rpm
